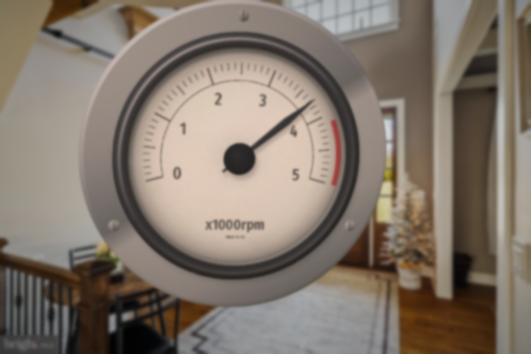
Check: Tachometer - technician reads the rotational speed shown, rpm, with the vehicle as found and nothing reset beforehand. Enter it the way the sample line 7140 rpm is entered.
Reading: 3700 rpm
